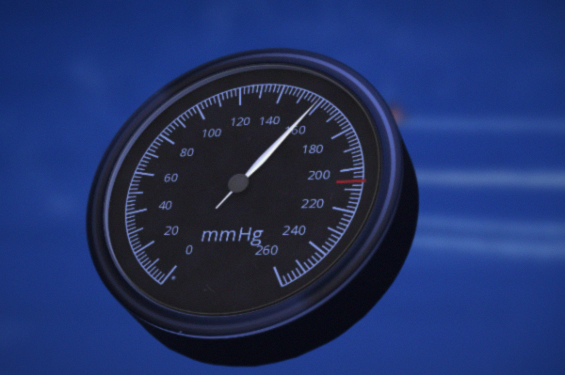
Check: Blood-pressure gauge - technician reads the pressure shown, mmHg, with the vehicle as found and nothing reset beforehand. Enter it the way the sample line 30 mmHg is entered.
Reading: 160 mmHg
